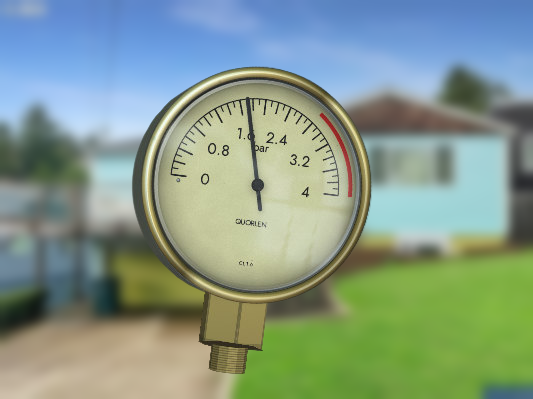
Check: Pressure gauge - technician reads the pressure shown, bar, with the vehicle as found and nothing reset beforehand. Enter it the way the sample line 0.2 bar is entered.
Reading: 1.7 bar
